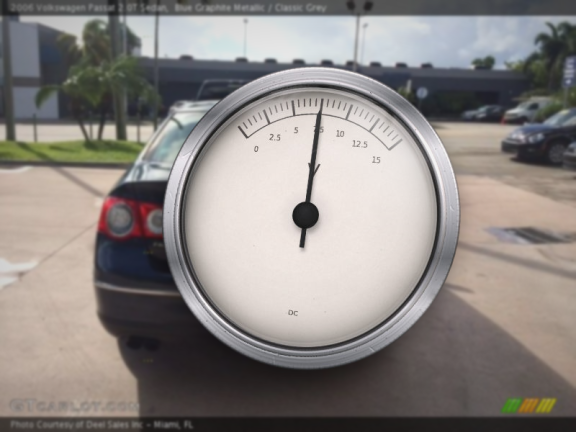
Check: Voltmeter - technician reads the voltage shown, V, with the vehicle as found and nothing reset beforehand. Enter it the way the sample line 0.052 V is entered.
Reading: 7.5 V
